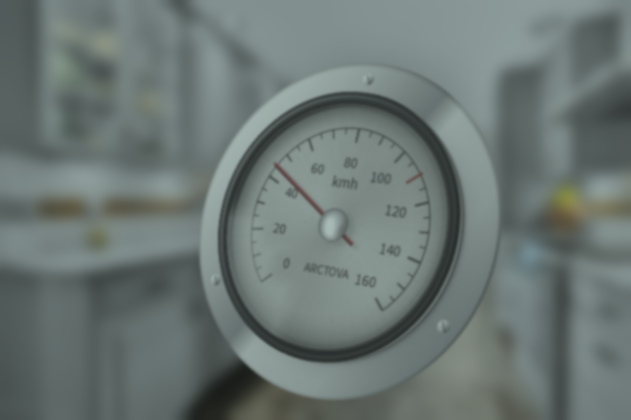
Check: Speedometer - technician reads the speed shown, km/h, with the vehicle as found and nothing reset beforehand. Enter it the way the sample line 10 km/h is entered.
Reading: 45 km/h
